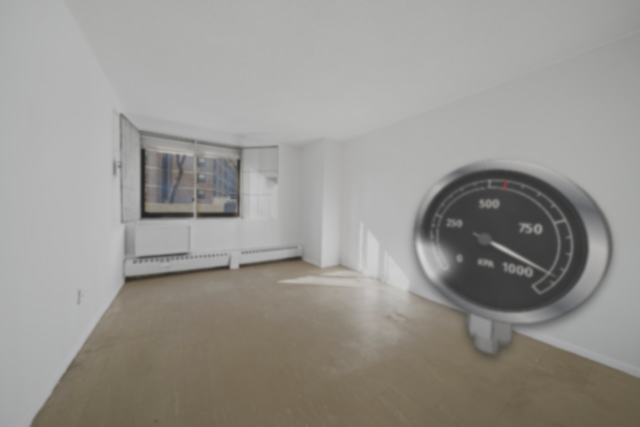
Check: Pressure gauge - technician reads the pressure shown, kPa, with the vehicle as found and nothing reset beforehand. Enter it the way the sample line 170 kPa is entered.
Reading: 925 kPa
